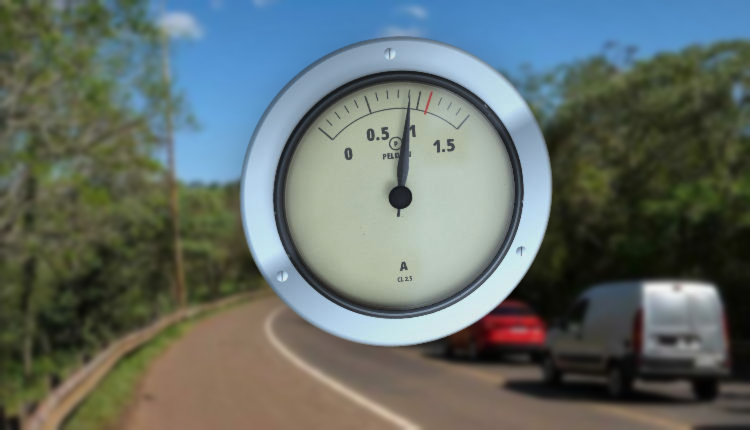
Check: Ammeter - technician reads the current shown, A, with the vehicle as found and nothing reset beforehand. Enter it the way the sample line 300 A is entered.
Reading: 0.9 A
